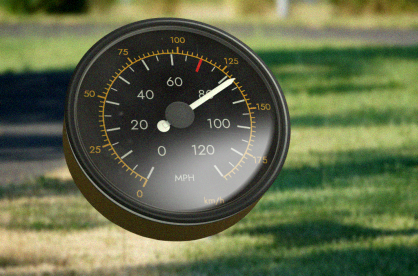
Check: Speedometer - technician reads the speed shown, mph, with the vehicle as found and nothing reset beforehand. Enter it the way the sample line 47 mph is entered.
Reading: 82.5 mph
